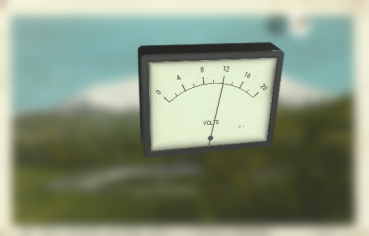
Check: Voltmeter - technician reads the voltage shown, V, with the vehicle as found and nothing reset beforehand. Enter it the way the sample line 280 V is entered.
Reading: 12 V
